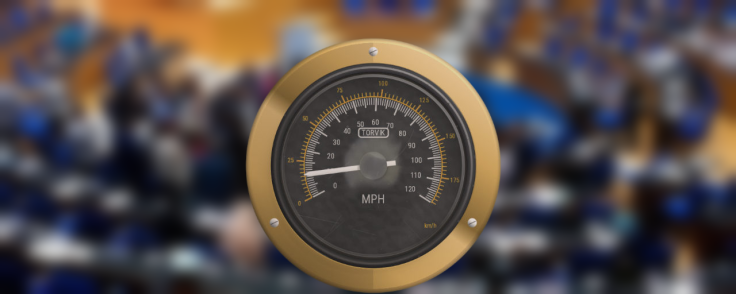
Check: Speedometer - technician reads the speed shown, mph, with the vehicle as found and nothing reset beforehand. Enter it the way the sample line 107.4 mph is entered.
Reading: 10 mph
